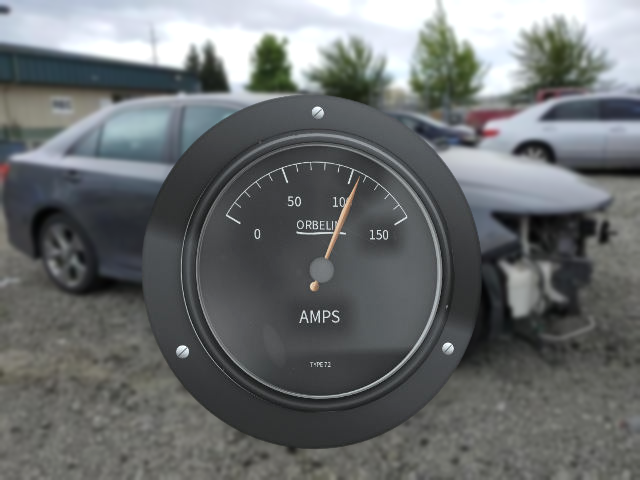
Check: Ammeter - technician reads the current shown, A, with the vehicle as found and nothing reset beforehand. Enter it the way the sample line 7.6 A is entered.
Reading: 105 A
